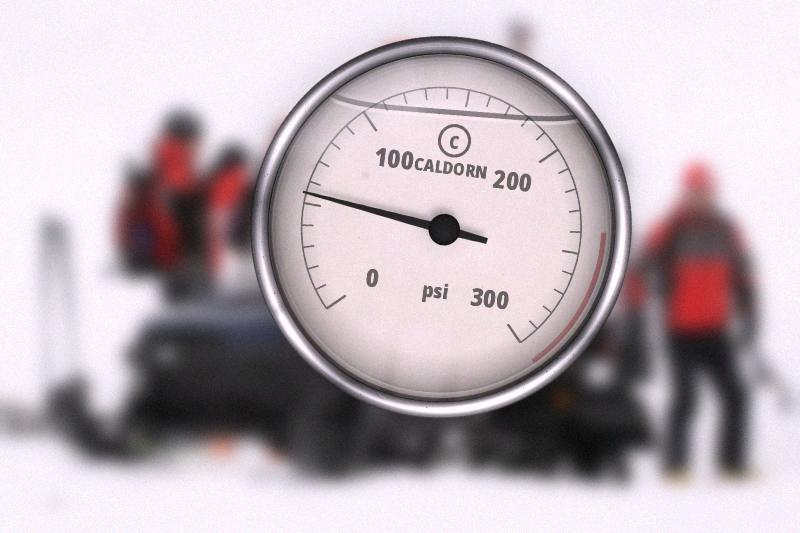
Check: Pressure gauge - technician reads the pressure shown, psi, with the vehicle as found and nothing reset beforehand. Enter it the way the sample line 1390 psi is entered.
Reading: 55 psi
